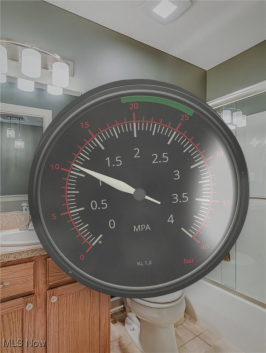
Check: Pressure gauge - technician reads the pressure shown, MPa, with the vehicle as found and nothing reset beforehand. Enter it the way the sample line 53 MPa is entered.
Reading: 1.1 MPa
